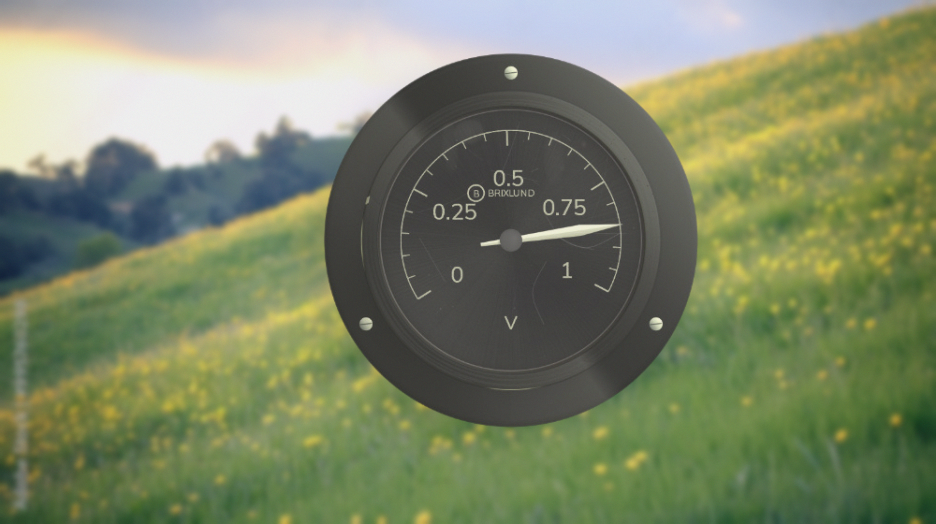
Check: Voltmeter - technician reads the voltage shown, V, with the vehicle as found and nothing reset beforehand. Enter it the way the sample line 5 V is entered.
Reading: 0.85 V
